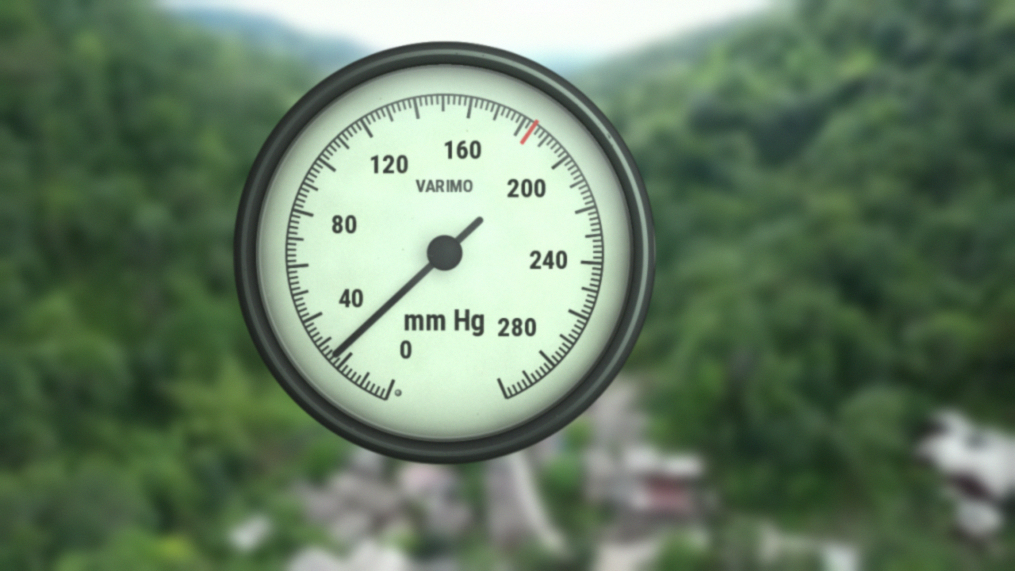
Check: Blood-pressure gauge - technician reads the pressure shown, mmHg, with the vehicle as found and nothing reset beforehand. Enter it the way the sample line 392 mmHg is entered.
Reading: 24 mmHg
